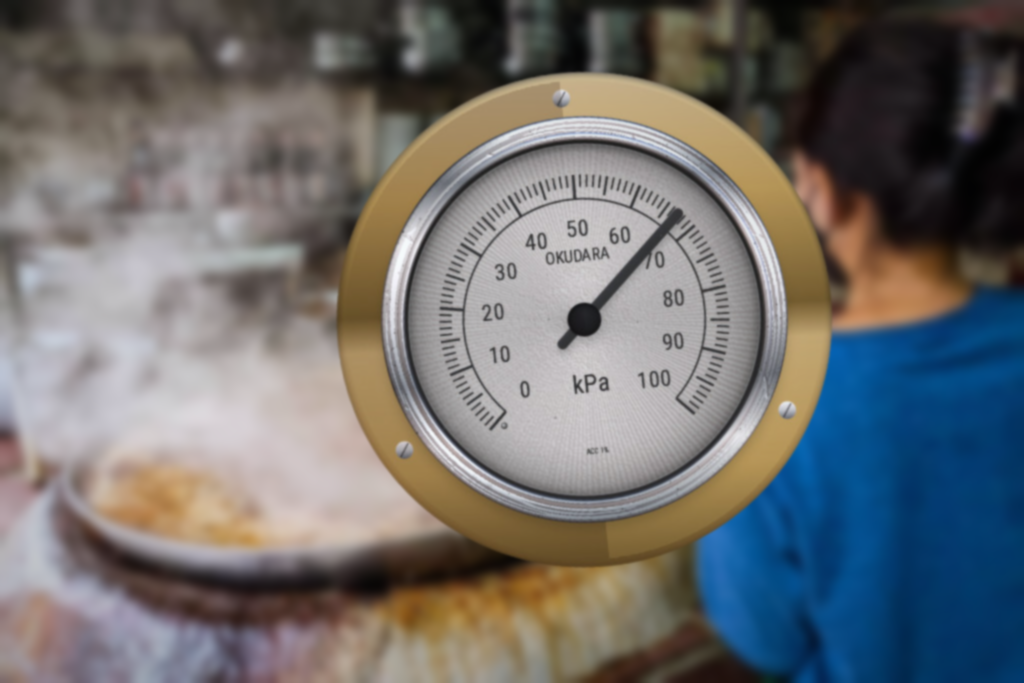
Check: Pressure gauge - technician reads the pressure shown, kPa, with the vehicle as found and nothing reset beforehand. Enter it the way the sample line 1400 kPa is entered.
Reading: 67 kPa
